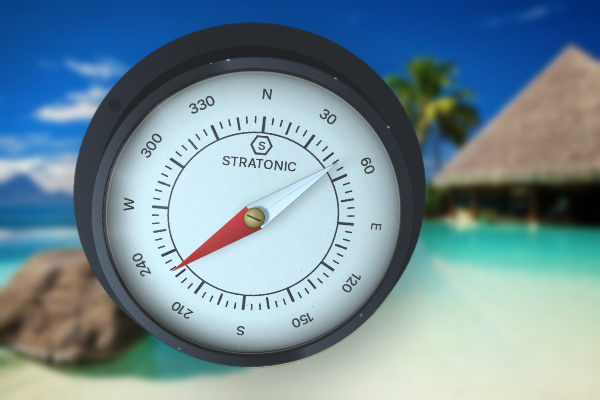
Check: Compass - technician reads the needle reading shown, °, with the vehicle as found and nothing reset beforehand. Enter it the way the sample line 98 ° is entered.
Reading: 230 °
